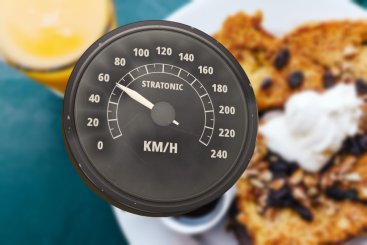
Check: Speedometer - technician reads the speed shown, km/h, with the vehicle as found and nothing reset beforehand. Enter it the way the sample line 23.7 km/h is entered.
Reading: 60 km/h
